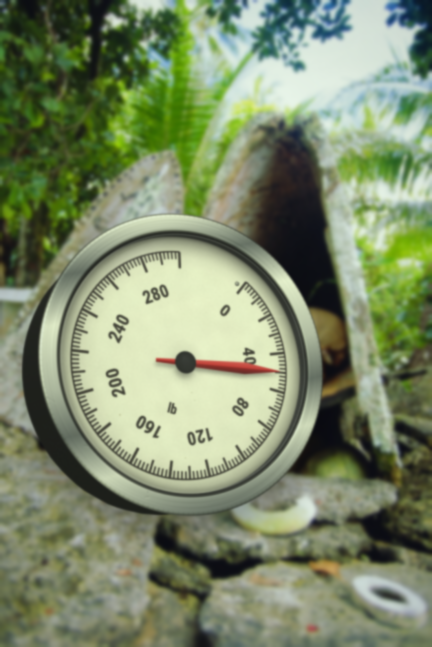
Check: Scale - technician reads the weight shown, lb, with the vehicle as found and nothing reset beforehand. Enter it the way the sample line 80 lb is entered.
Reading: 50 lb
